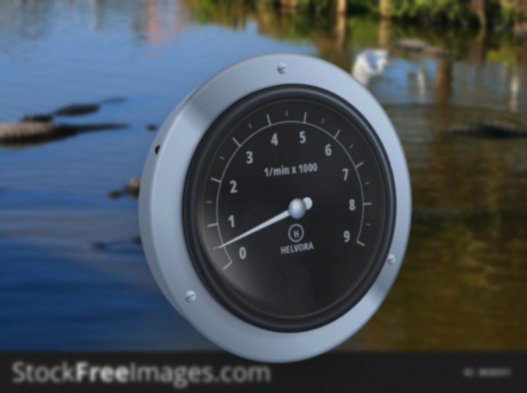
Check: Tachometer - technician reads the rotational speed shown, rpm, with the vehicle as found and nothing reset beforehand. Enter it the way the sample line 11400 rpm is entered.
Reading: 500 rpm
